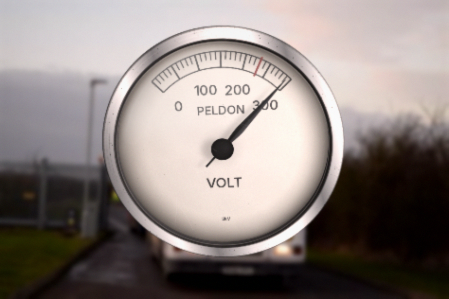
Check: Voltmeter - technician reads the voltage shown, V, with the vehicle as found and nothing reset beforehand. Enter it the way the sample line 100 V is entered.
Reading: 290 V
